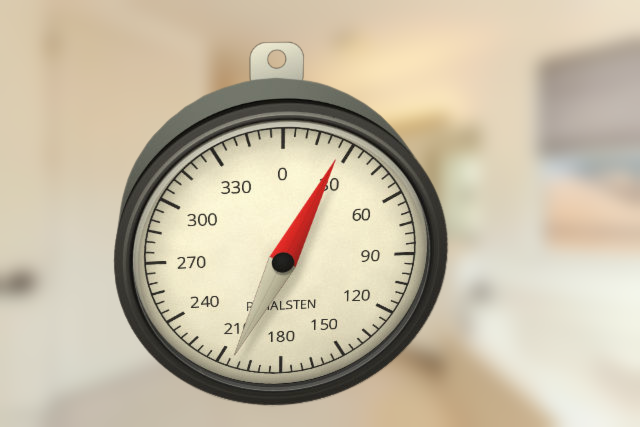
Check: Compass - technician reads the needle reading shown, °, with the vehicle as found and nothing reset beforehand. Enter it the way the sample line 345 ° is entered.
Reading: 25 °
